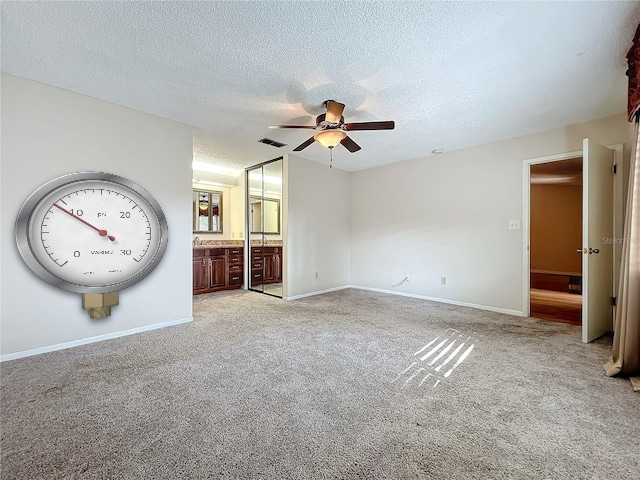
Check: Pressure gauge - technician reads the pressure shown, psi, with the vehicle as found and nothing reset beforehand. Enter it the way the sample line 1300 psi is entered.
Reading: 9 psi
